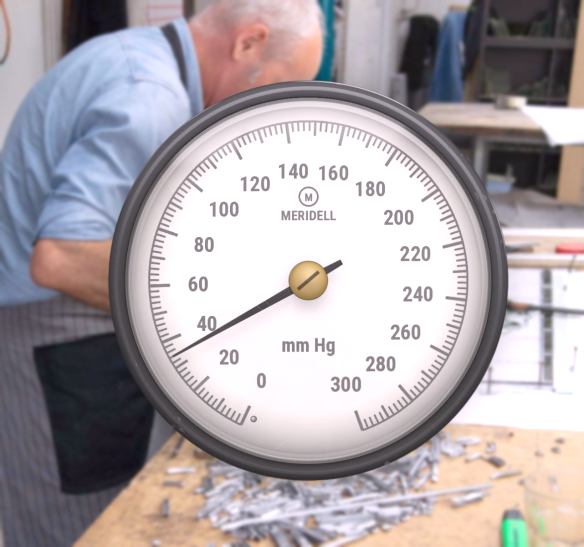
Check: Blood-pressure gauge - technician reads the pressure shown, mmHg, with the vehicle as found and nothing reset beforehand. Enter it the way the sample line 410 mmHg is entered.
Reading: 34 mmHg
